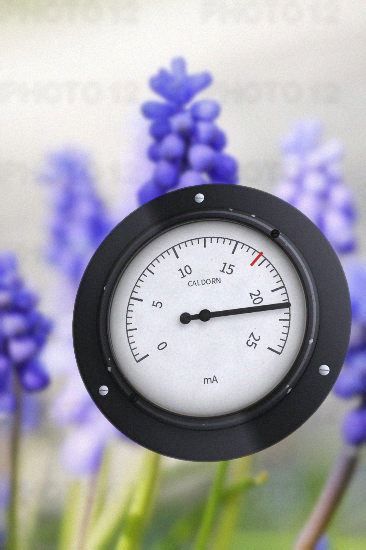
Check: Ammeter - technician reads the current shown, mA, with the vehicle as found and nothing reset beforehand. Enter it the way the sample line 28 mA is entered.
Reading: 21.5 mA
